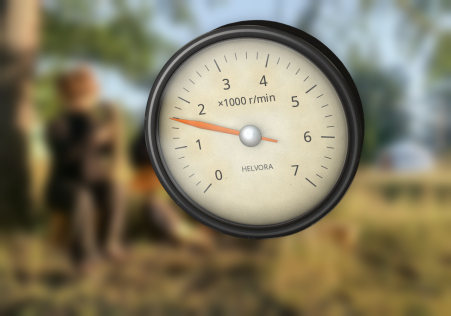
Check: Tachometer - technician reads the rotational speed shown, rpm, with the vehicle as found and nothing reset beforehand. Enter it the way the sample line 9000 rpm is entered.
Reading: 1600 rpm
